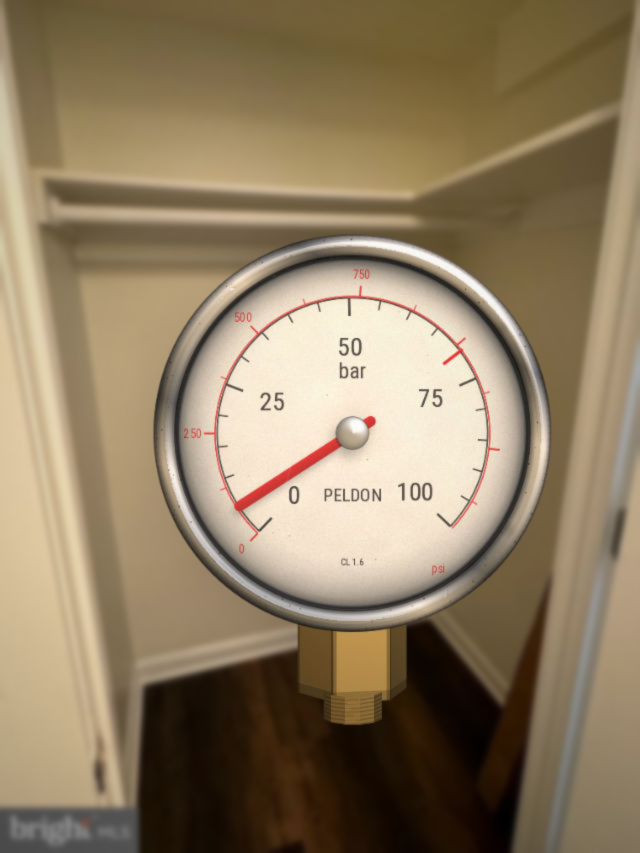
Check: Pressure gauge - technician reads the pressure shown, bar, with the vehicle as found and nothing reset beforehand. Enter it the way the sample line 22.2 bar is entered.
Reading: 5 bar
